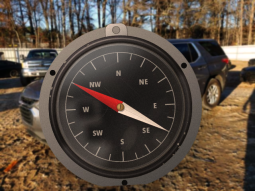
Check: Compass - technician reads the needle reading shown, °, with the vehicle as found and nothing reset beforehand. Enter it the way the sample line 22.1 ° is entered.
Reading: 300 °
